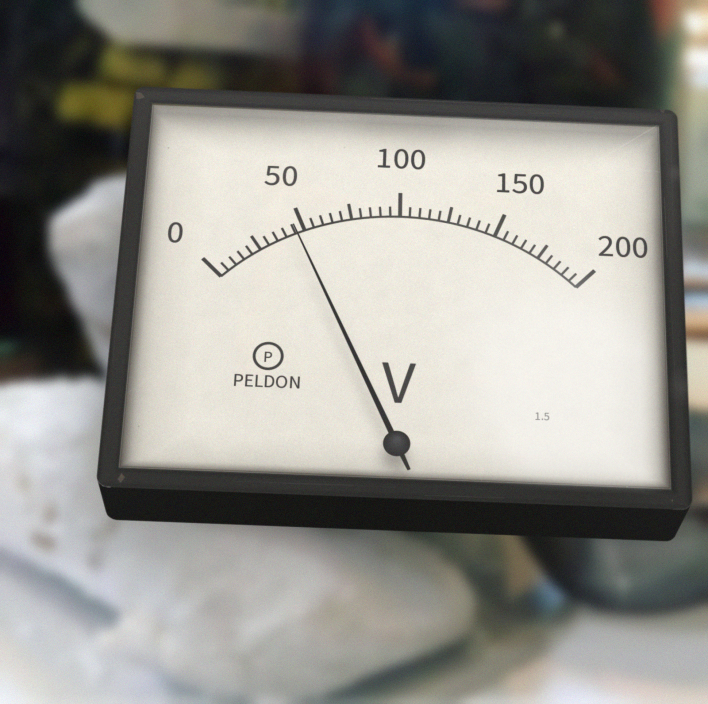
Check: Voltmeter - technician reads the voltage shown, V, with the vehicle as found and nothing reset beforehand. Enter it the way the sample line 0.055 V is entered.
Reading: 45 V
